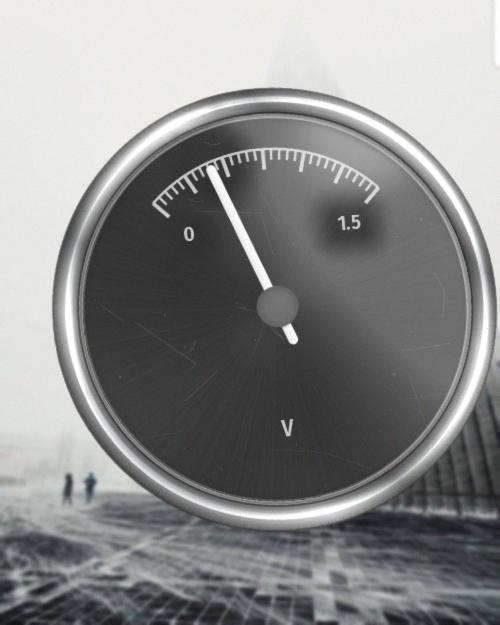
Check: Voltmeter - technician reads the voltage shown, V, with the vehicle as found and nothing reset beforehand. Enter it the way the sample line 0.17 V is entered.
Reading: 0.4 V
